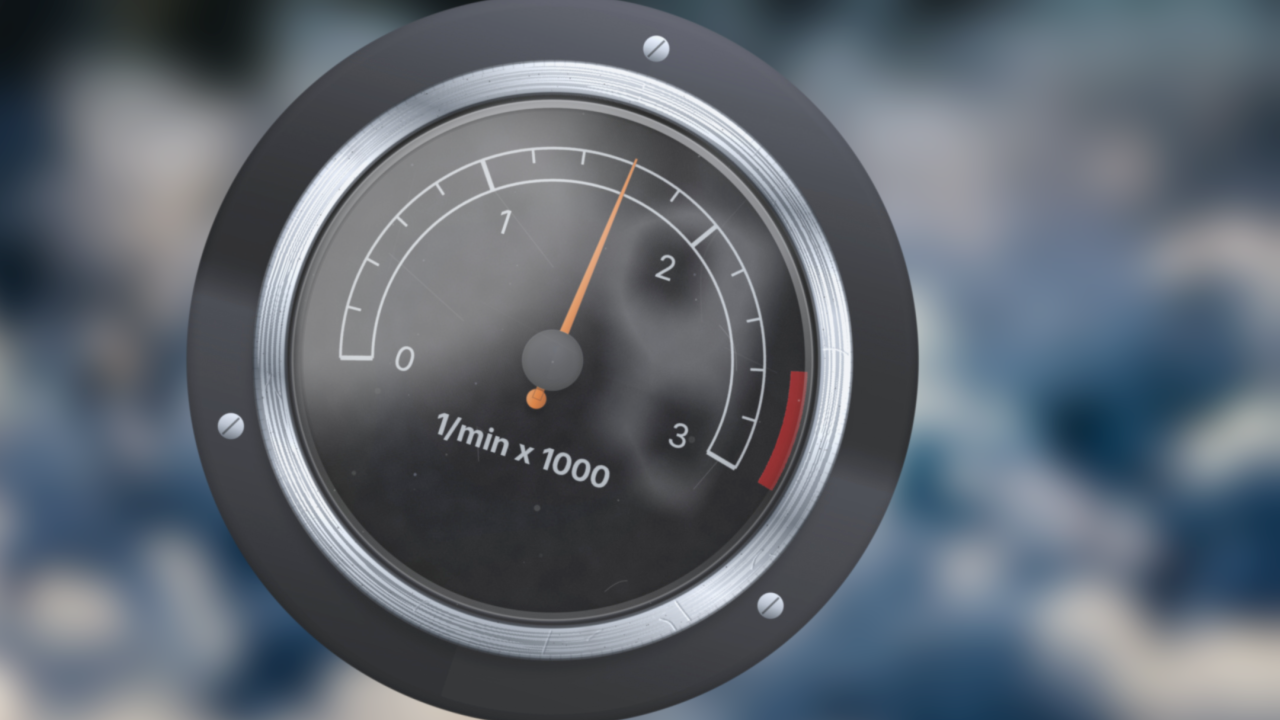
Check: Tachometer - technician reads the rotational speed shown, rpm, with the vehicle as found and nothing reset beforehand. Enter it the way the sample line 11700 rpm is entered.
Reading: 1600 rpm
